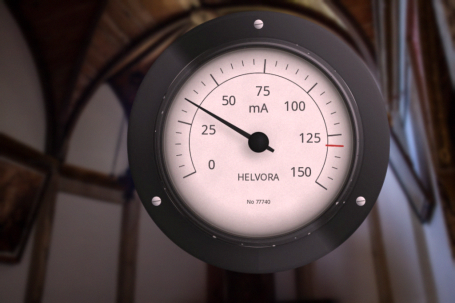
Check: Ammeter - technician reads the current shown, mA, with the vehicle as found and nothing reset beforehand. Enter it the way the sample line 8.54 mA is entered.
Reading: 35 mA
